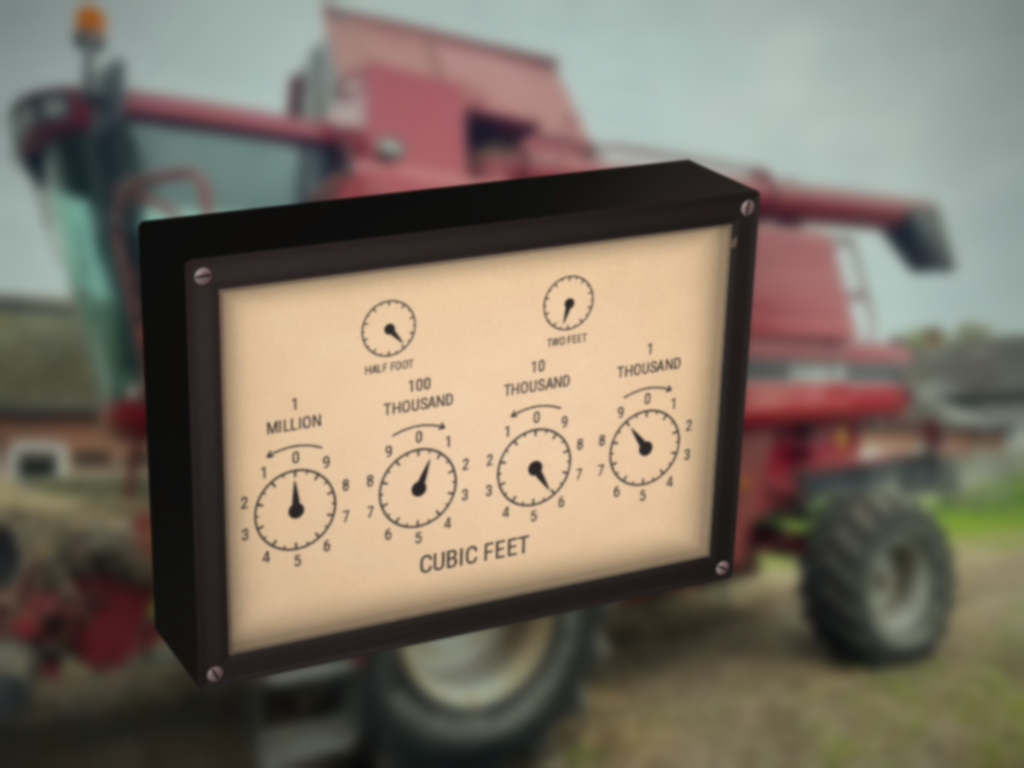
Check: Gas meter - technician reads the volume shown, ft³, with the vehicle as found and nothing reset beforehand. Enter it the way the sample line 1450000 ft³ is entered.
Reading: 5900 ft³
